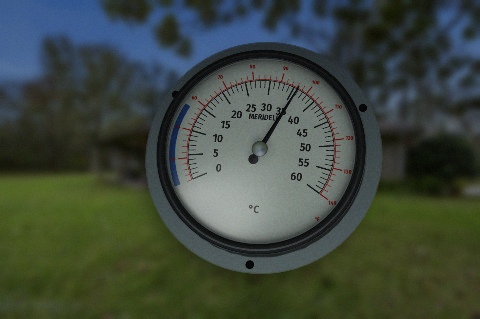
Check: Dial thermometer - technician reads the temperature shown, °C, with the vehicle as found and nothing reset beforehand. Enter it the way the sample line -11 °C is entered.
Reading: 36 °C
